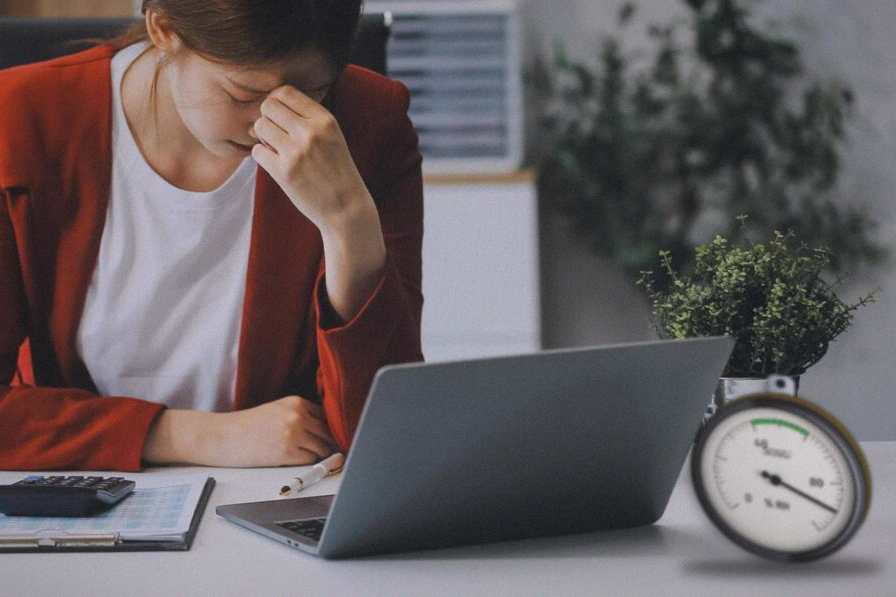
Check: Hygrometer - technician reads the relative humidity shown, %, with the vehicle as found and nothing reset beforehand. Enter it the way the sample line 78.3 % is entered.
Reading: 90 %
